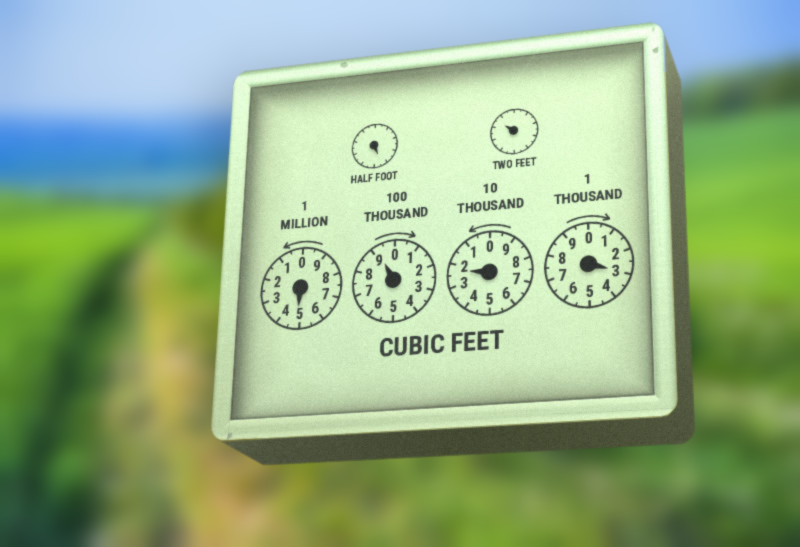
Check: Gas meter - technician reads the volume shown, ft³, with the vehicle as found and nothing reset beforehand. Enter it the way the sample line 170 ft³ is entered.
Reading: 492300 ft³
